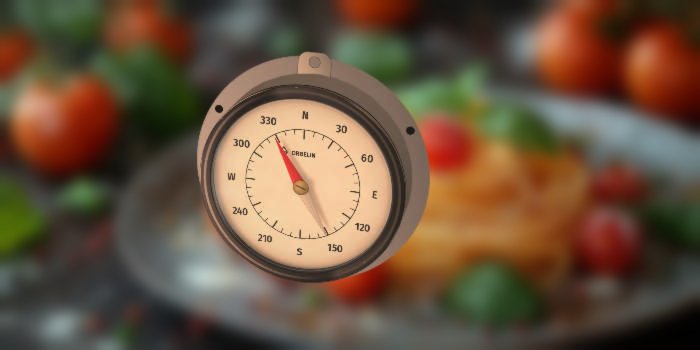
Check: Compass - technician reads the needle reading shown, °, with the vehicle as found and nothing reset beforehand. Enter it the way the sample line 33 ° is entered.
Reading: 330 °
